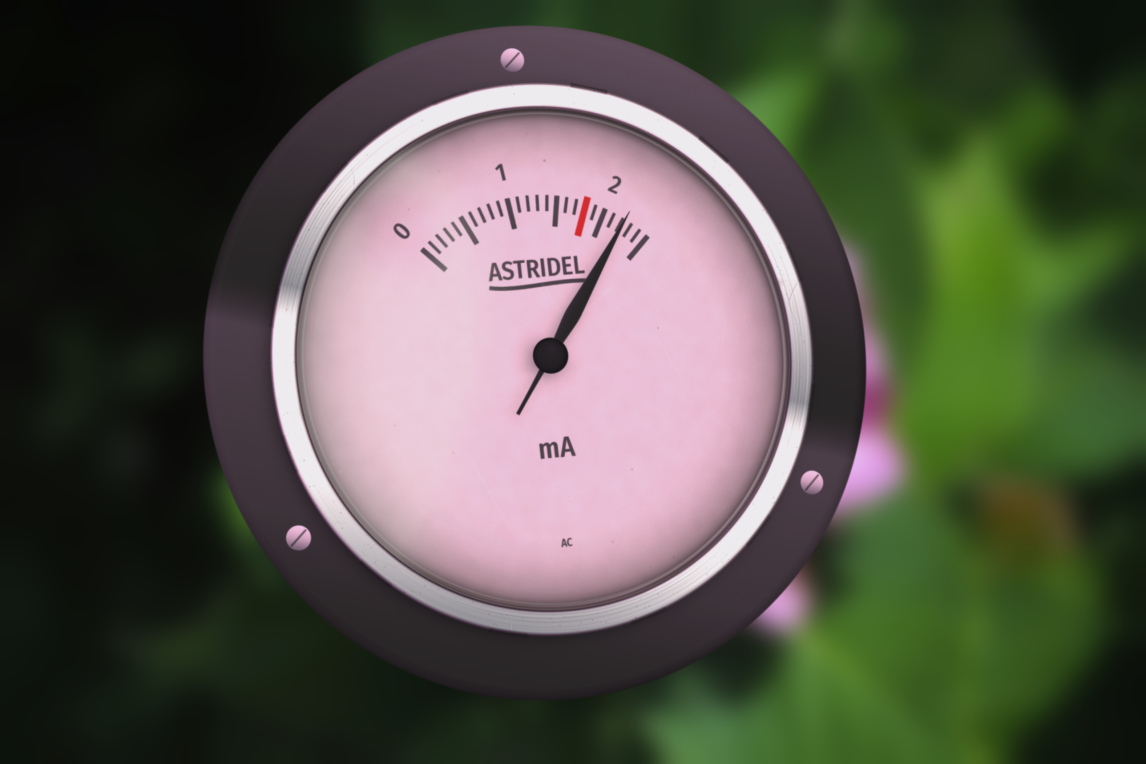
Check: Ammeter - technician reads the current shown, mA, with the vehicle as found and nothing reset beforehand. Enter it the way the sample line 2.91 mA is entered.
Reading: 2.2 mA
